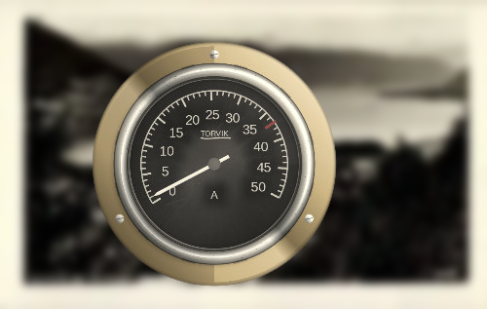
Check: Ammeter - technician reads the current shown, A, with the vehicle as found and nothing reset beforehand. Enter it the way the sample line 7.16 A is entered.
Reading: 1 A
